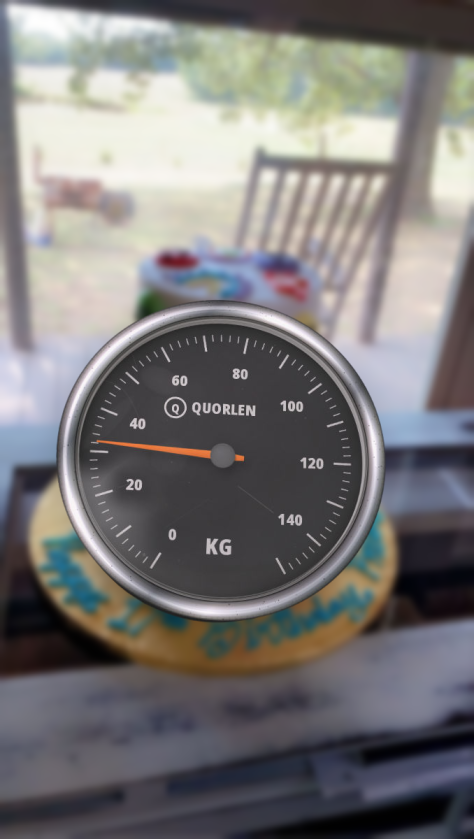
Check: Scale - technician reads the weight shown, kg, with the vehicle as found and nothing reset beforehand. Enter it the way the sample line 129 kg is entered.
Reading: 32 kg
